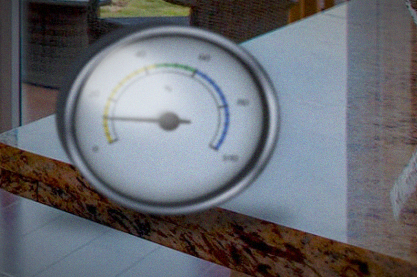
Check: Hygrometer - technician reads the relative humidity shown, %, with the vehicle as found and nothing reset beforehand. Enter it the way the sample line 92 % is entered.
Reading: 12 %
